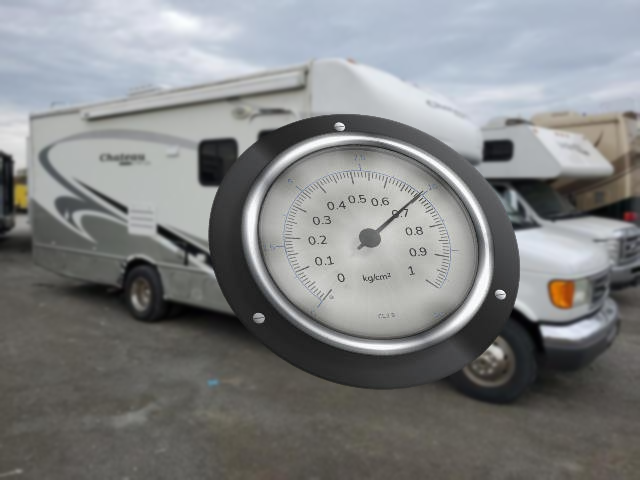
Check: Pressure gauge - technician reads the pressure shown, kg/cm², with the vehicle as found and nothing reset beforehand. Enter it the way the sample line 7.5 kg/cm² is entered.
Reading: 0.7 kg/cm²
